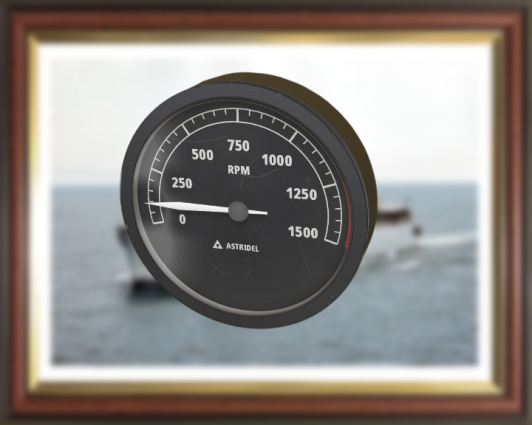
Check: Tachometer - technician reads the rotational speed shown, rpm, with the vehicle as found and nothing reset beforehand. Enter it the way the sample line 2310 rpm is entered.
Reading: 100 rpm
